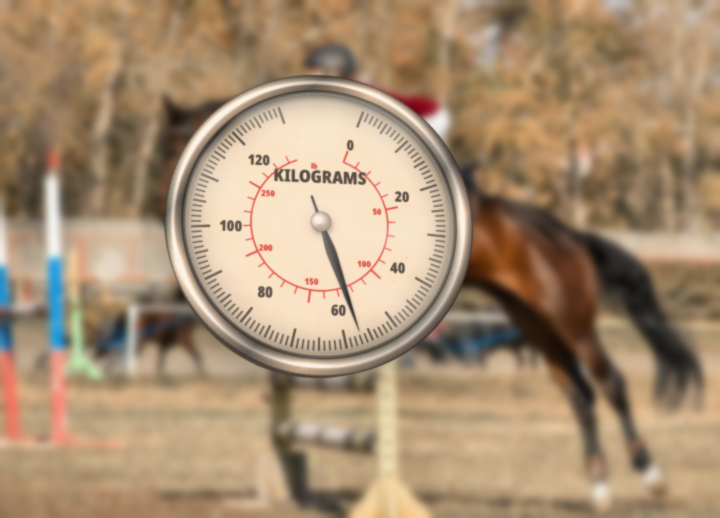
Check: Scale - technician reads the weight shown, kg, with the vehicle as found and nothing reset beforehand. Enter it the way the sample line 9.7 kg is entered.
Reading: 57 kg
